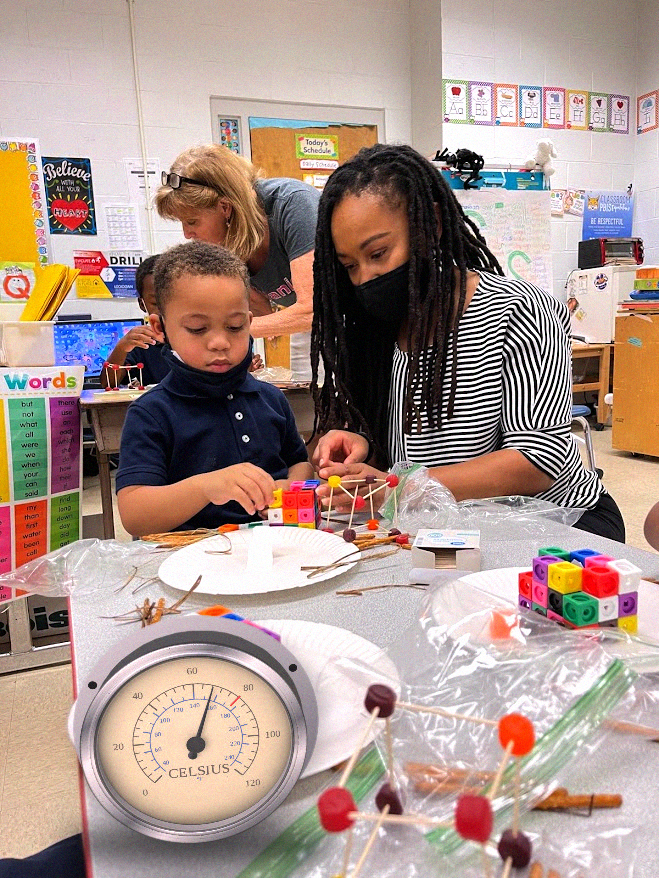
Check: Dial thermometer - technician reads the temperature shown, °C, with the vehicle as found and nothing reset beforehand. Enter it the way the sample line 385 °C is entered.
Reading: 68 °C
